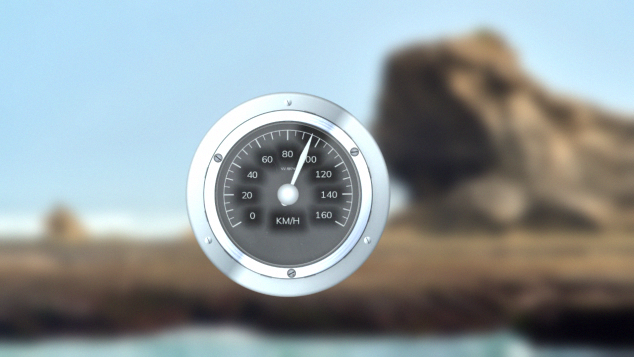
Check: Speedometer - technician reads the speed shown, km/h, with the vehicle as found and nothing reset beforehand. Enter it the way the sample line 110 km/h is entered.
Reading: 95 km/h
